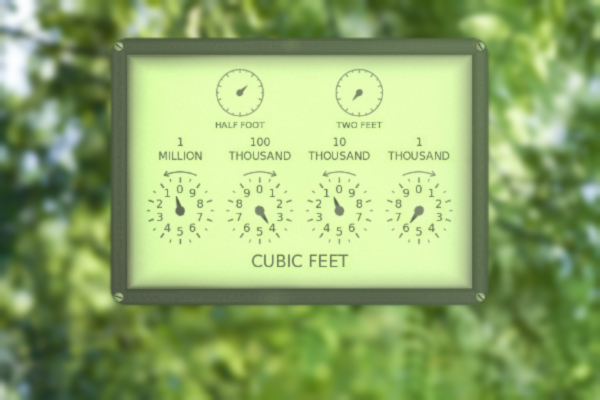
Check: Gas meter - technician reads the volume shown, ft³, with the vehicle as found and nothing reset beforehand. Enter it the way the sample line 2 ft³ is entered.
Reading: 40600 ft³
